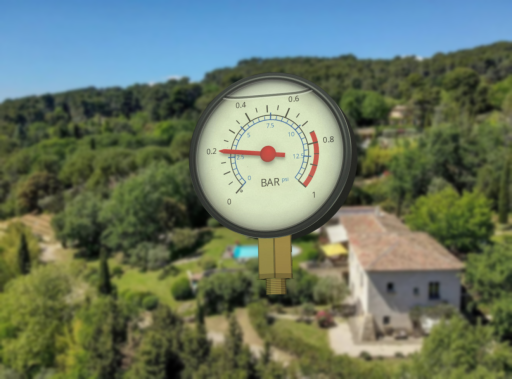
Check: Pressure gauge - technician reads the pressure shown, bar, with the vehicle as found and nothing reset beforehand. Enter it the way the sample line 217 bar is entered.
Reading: 0.2 bar
